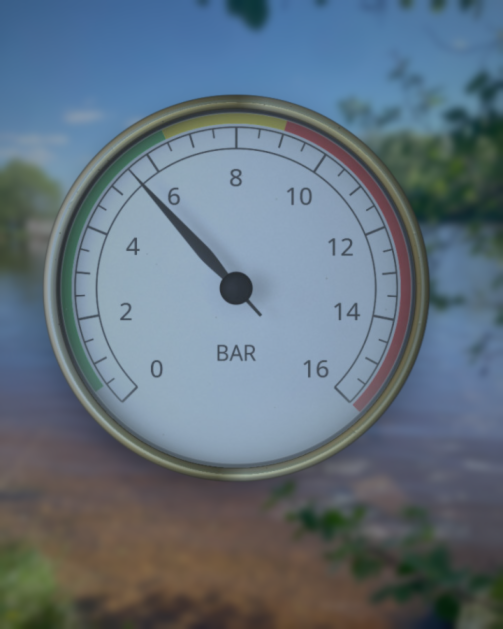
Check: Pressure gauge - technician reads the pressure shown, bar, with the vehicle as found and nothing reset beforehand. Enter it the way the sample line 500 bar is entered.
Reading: 5.5 bar
